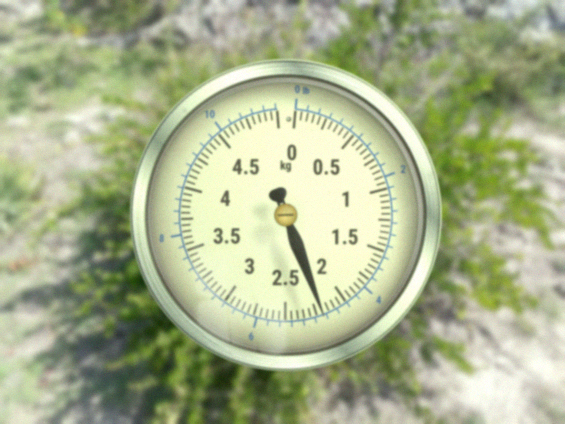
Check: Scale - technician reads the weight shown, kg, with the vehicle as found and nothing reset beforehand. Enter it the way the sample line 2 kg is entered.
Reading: 2.2 kg
